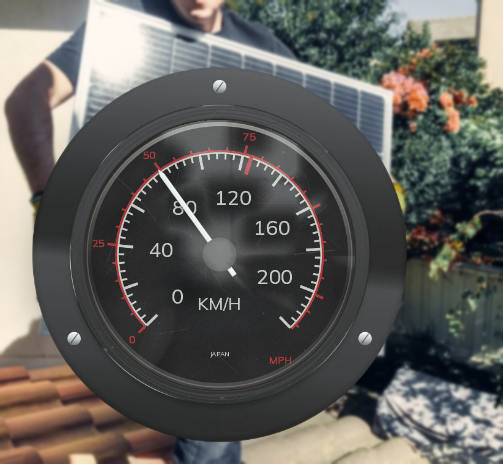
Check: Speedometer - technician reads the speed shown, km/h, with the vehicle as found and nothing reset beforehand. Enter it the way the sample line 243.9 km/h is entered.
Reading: 80 km/h
